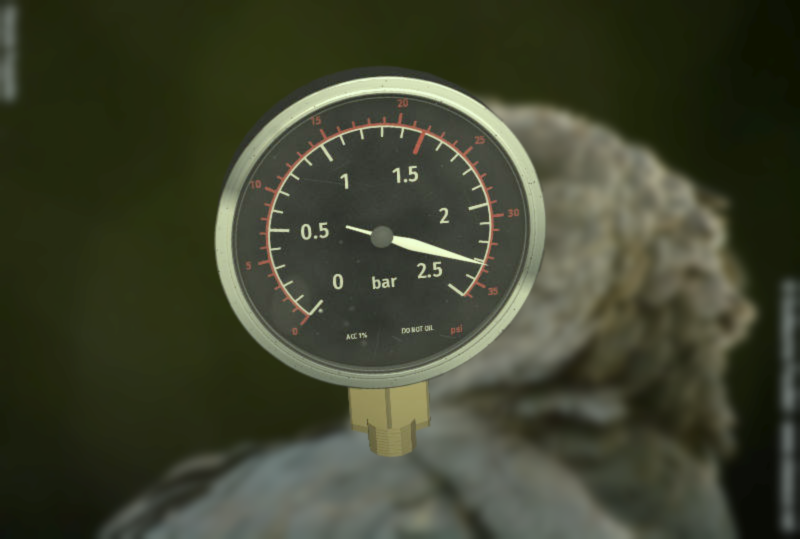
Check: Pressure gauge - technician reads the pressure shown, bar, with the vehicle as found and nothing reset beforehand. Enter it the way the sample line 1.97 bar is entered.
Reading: 2.3 bar
